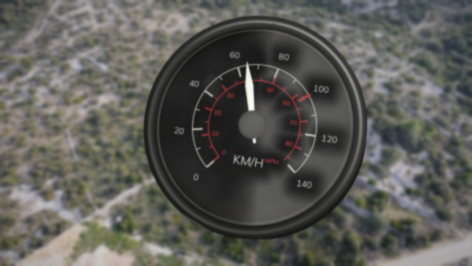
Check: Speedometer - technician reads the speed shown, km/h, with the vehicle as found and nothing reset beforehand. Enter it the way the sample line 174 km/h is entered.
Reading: 65 km/h
